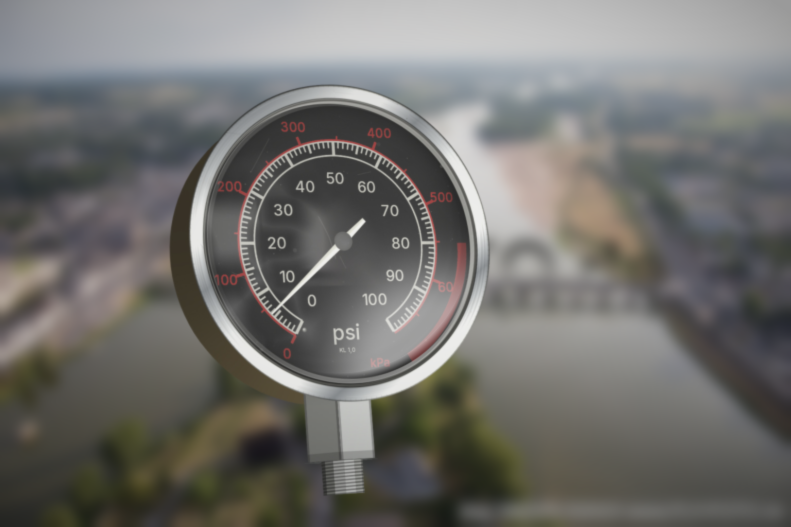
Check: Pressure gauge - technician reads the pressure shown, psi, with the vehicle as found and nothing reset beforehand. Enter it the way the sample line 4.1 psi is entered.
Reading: 6 psi
